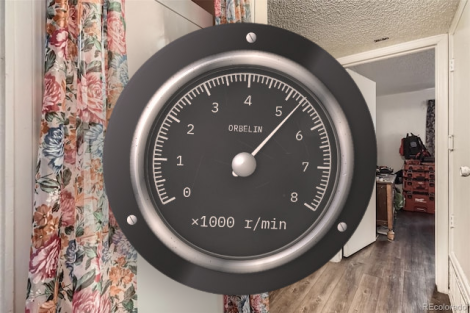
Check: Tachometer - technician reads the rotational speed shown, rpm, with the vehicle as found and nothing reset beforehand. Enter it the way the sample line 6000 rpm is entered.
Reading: 5300 rpm
